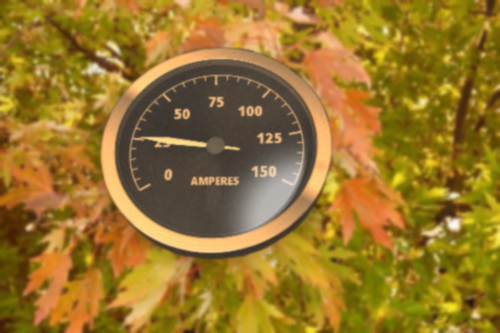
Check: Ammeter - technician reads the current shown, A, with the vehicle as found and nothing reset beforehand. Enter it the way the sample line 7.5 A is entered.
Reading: 25 A
